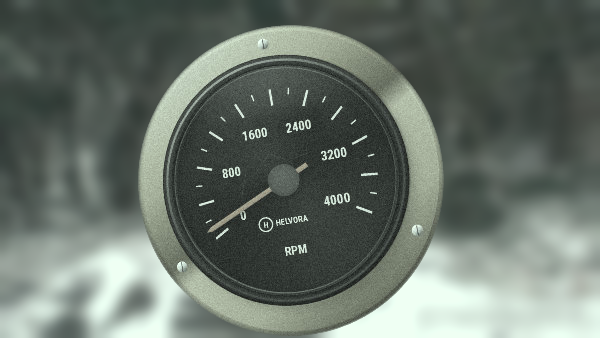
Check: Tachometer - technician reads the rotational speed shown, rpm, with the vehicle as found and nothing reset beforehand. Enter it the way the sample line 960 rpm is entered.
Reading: 100 rpm
